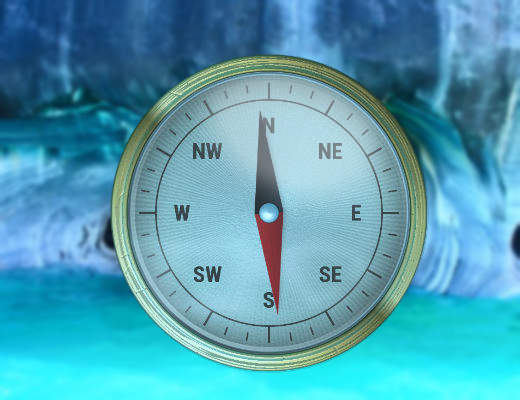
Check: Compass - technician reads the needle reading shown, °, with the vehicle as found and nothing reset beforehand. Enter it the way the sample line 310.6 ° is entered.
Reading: 175 °
